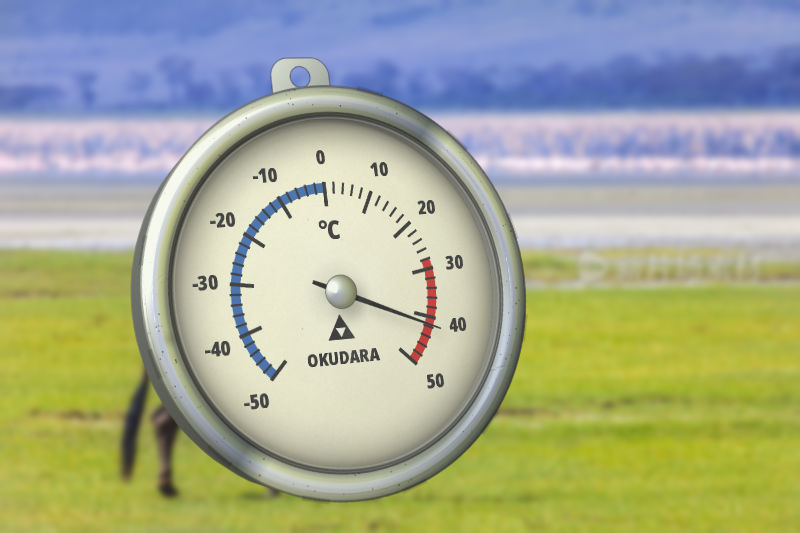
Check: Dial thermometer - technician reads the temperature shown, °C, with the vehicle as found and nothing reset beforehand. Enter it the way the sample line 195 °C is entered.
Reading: 42 °C
